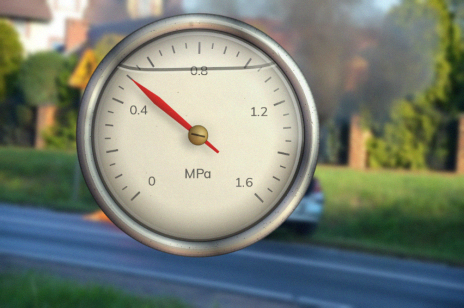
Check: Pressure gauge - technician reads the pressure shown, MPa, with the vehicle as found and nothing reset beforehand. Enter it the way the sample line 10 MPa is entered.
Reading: 0.5 MPa
